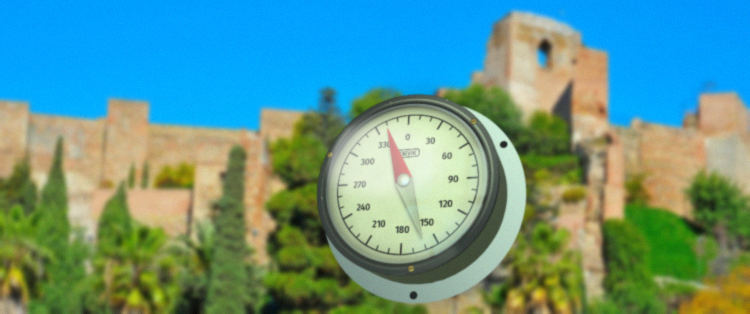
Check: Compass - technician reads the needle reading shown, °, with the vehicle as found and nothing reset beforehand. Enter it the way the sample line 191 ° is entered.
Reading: 340 °
